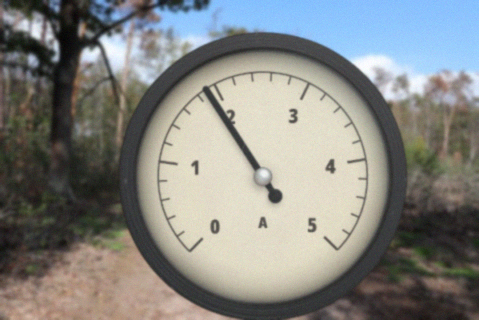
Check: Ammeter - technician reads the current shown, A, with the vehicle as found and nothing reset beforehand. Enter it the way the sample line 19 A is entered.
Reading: 1.9 A
